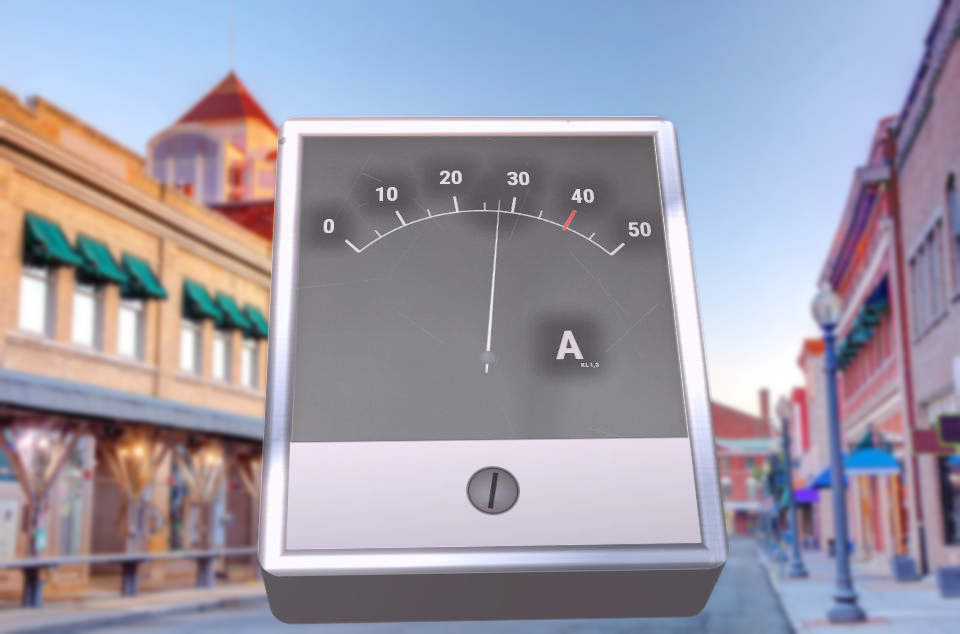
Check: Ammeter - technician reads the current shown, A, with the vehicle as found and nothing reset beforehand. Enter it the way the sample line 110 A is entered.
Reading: 27.5 A
